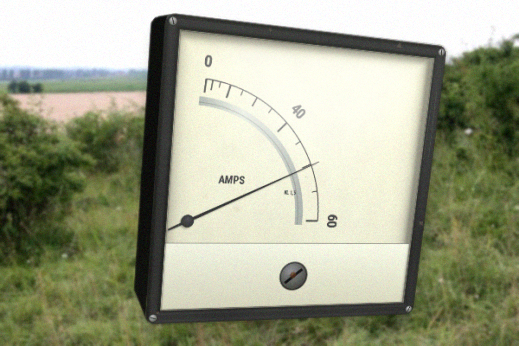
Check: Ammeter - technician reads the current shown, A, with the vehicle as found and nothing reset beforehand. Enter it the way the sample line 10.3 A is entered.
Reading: 50 A
